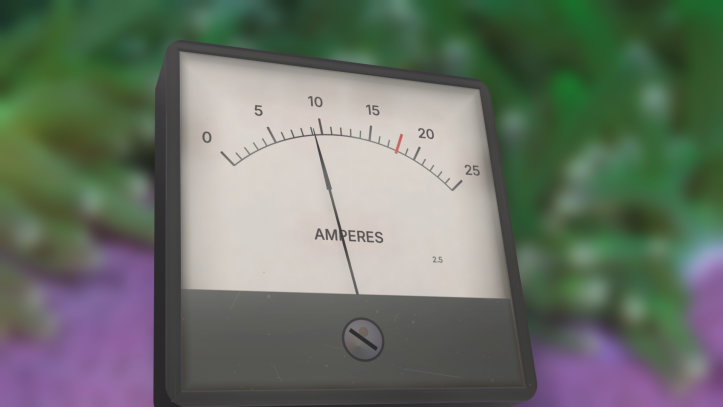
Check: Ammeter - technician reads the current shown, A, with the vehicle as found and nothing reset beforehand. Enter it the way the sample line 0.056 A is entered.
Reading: 9 A
